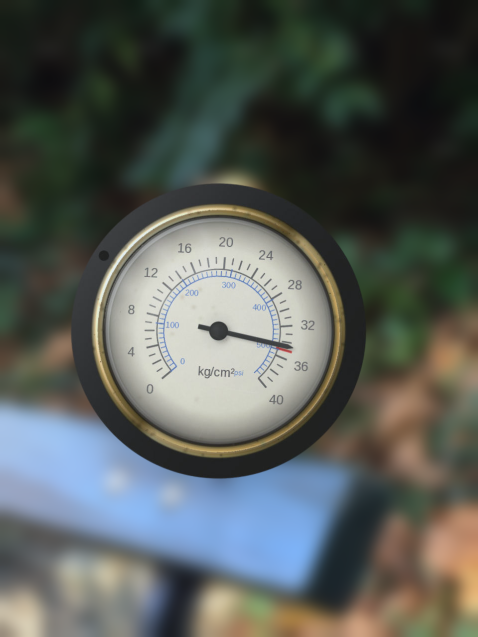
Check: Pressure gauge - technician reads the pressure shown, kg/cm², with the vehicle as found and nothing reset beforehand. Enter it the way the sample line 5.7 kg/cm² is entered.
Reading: 34.5 kg/cm²
